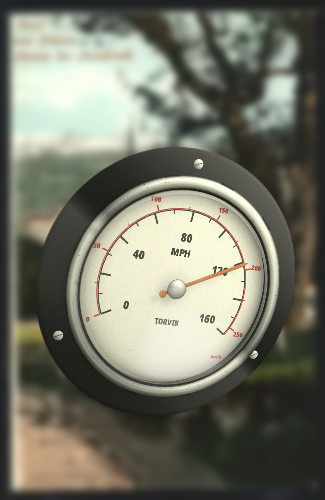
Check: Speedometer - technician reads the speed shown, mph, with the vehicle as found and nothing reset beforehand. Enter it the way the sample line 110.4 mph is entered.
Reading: 120 mph
